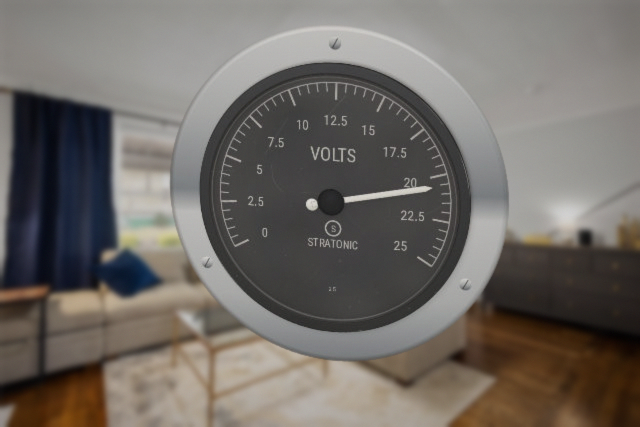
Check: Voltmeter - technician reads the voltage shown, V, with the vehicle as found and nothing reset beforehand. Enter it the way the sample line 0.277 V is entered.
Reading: 20.5 V
